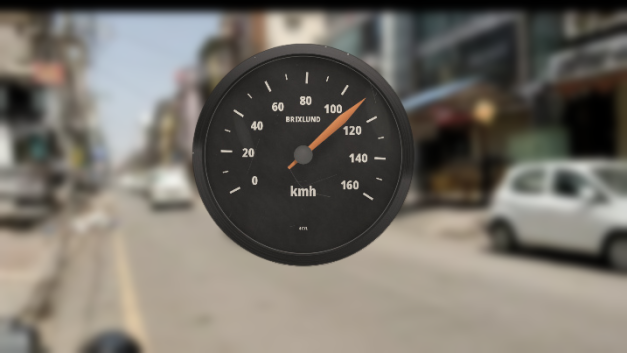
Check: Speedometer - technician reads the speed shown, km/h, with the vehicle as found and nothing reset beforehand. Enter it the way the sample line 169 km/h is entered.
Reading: 110 km/h
